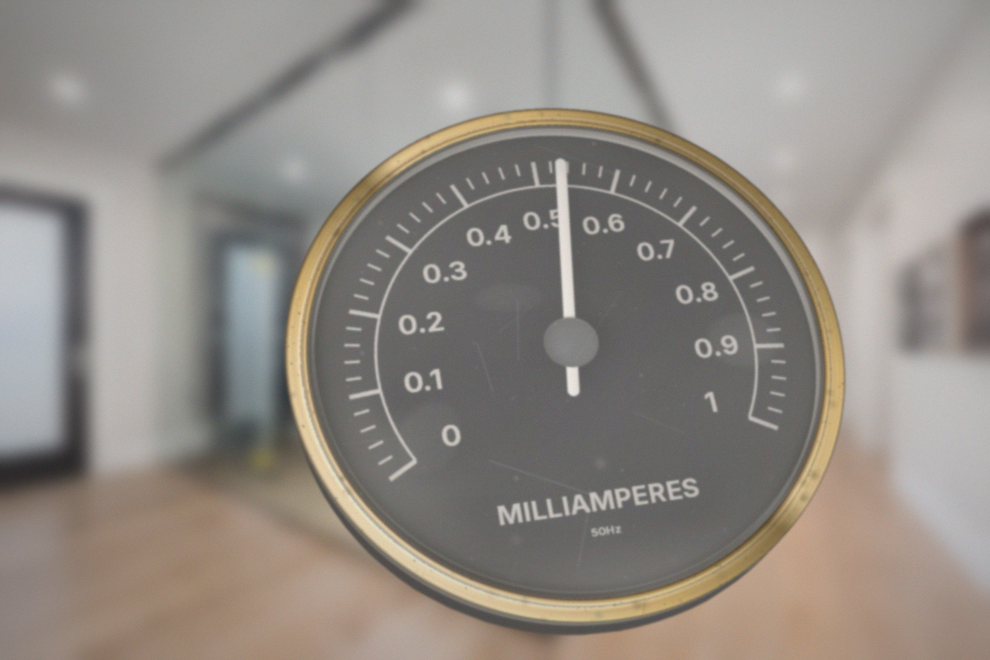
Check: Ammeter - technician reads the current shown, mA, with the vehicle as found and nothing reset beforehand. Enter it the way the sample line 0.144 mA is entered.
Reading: 0.53 mA
